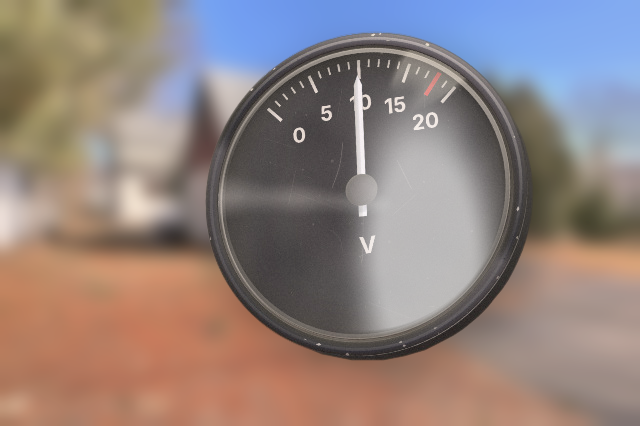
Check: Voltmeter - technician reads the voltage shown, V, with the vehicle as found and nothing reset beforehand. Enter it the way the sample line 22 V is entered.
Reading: 10 V
